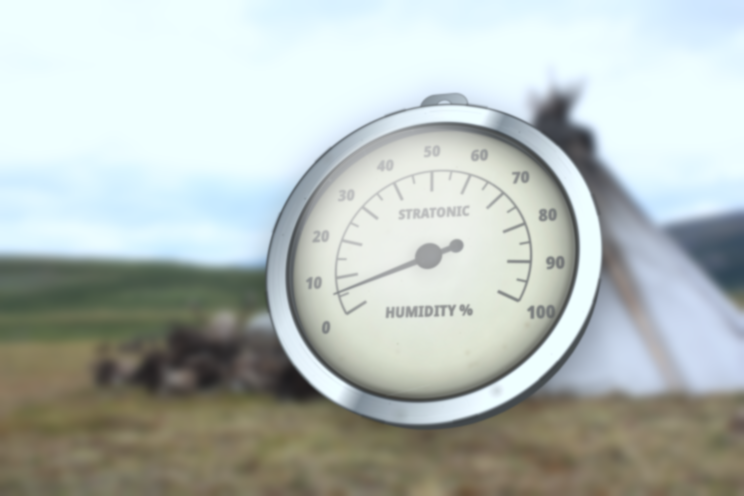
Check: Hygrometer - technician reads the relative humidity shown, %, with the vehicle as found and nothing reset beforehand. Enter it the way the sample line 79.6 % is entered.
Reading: 5 %
